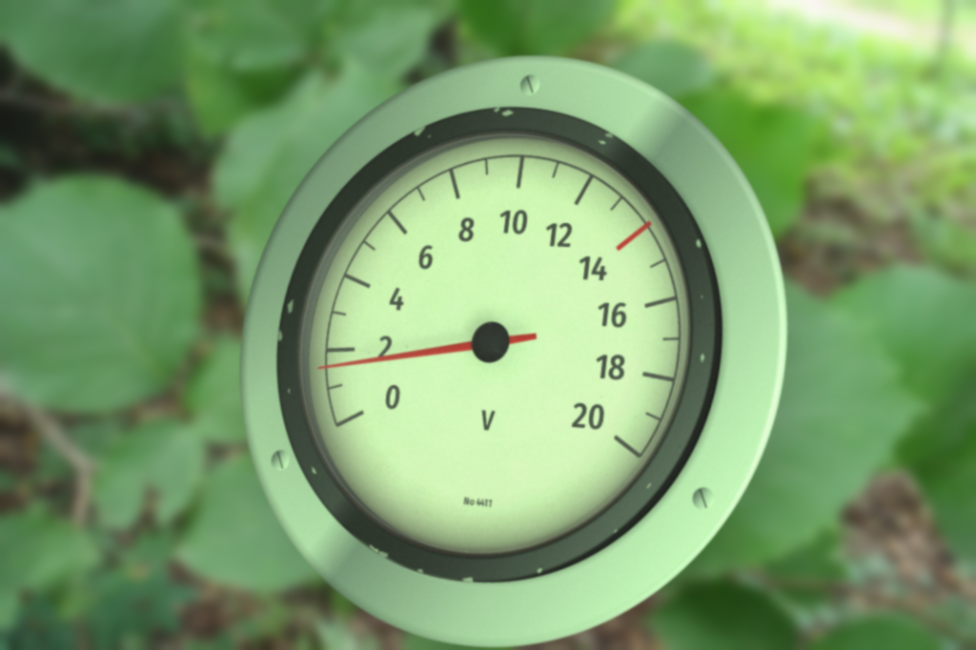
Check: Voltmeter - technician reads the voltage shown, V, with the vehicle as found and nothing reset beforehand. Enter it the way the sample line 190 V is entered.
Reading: 1.5 V
